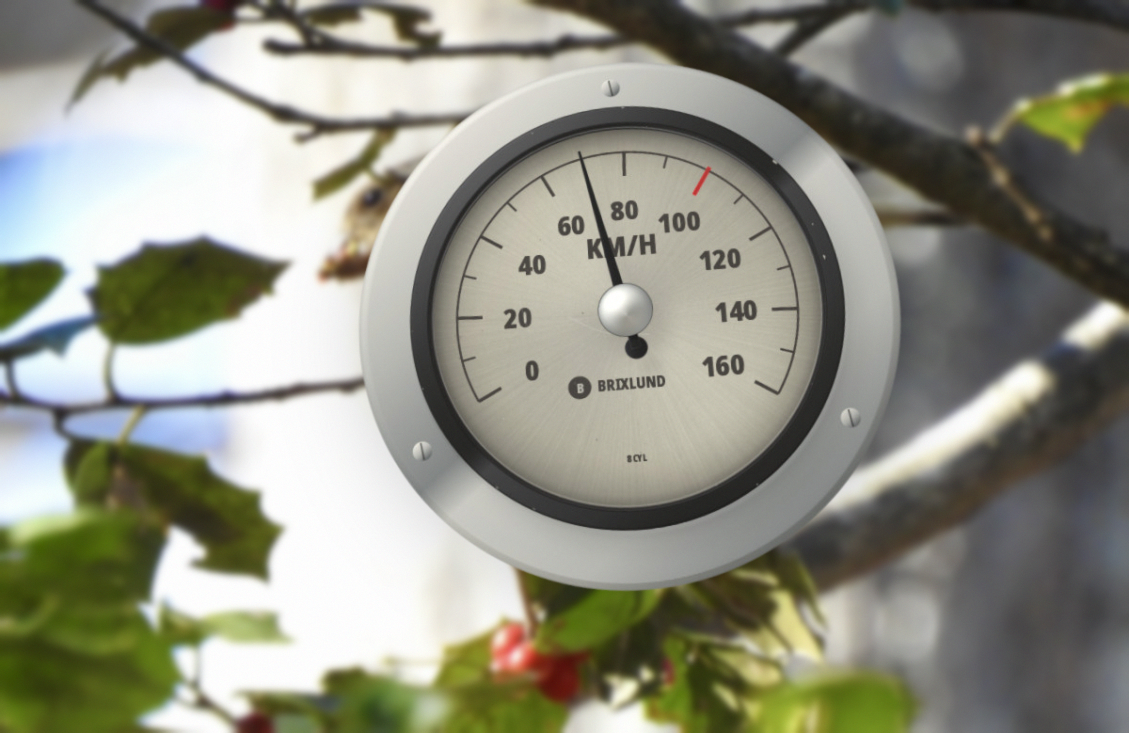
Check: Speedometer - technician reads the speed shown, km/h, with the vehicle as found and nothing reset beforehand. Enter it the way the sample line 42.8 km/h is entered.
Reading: 70 km/h
